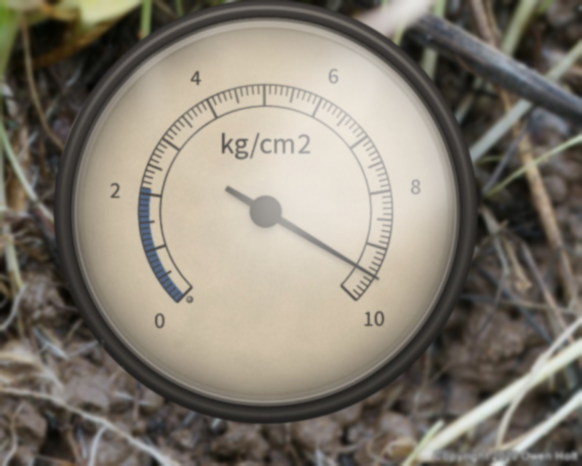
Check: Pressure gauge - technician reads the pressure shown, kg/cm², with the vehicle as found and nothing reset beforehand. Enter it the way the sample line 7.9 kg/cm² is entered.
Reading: 9.5 kg/cm²
